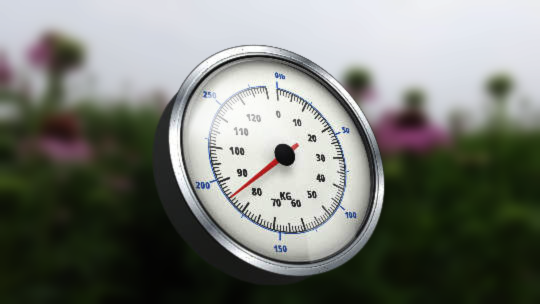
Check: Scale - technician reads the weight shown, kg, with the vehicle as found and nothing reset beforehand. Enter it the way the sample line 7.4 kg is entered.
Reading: 85 kg
